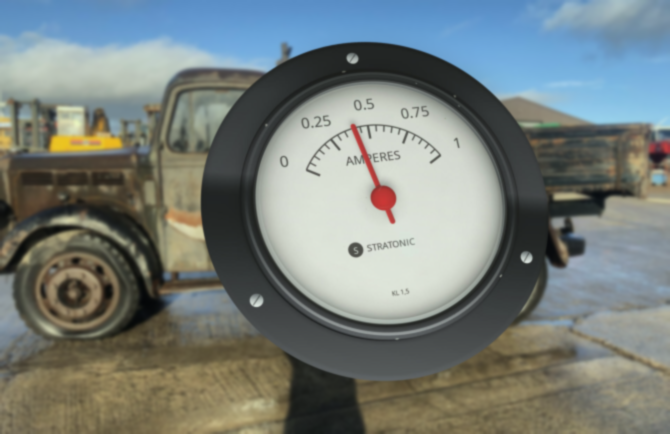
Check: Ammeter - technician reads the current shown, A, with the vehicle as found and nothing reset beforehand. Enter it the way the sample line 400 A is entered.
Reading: 0.4 A
